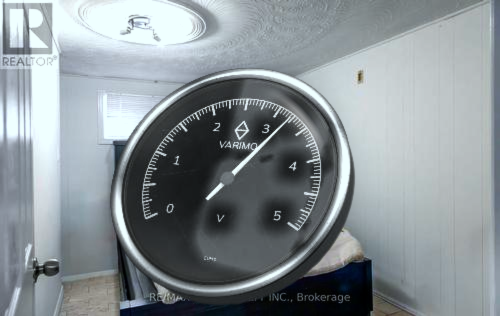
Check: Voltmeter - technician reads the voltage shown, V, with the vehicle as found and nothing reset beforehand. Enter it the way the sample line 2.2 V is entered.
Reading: 3.25 V
